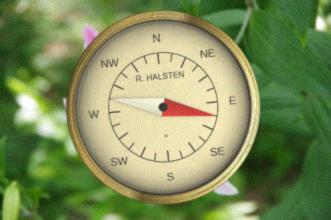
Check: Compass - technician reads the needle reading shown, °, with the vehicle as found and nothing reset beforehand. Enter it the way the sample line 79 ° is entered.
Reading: 105 °
